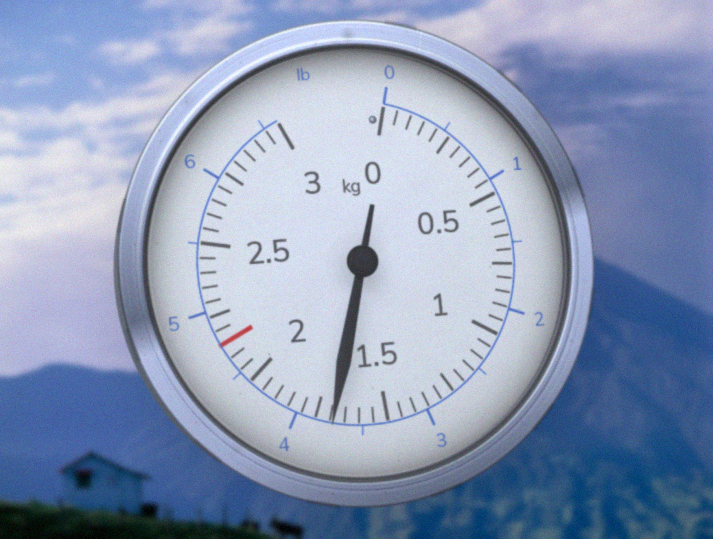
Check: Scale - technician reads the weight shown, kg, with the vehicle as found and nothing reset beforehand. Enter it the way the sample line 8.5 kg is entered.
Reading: 1.7 kg
